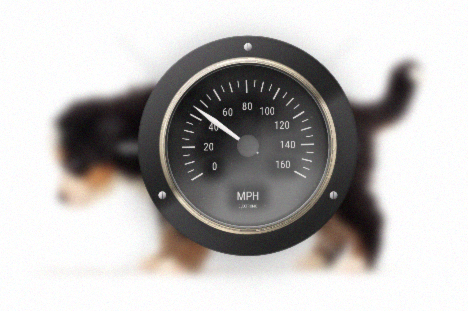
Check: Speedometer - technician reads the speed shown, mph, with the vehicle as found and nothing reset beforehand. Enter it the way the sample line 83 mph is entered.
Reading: 45 mph
